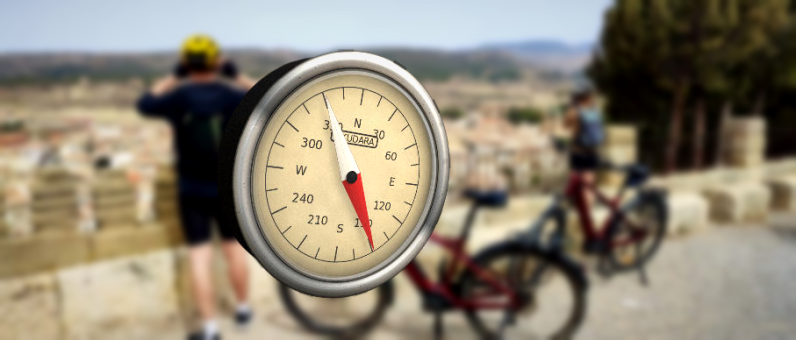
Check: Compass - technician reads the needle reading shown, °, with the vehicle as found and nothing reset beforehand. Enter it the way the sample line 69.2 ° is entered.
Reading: 150 °
